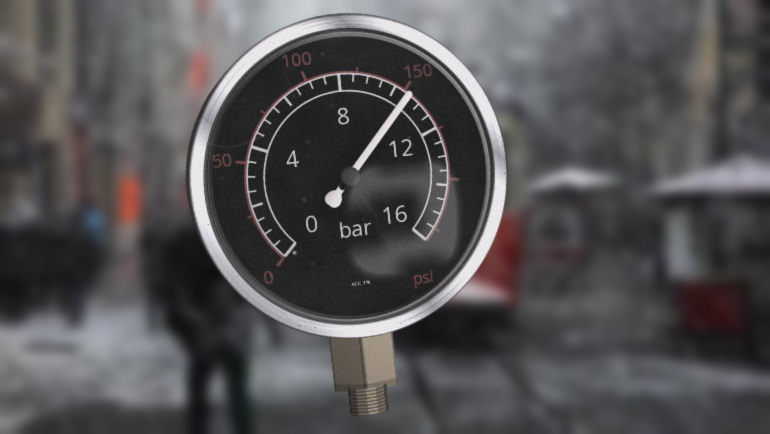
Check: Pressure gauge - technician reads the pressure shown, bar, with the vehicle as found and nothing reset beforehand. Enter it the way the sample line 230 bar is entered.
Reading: 10.5 bar
